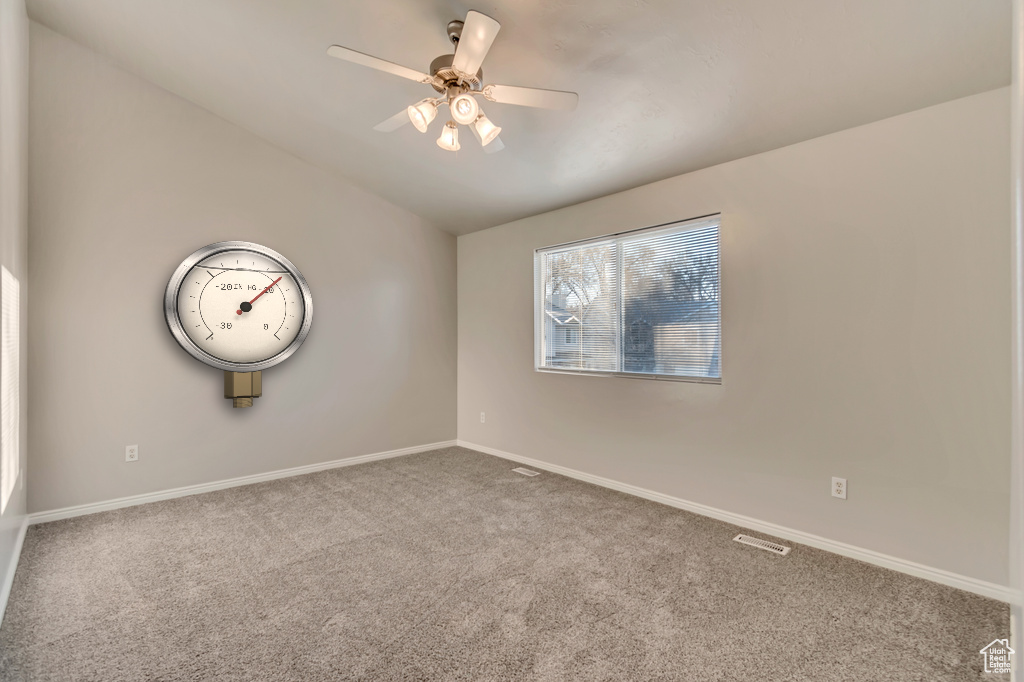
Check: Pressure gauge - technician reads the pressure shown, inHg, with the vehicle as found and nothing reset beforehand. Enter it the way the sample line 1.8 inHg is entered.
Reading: -10 inHg
